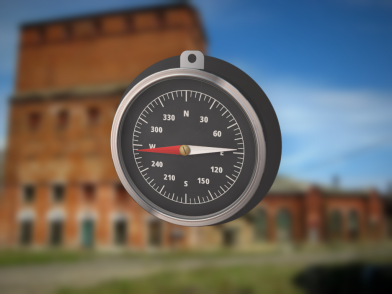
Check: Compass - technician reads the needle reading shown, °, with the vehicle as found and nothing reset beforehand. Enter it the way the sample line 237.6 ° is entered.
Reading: 265 °
